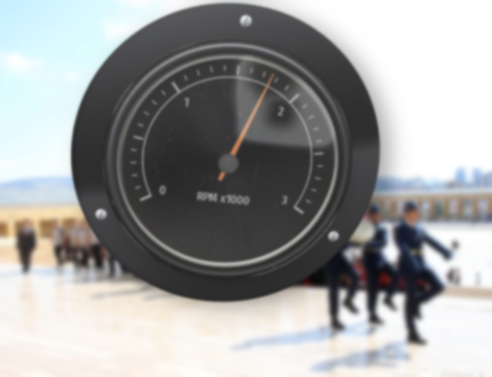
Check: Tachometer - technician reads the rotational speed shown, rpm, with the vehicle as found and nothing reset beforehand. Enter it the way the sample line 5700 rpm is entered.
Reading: 1750 rpm
